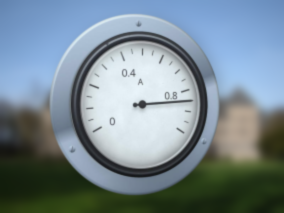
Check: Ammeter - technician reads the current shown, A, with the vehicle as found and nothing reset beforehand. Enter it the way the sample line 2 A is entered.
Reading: 0.85 A
